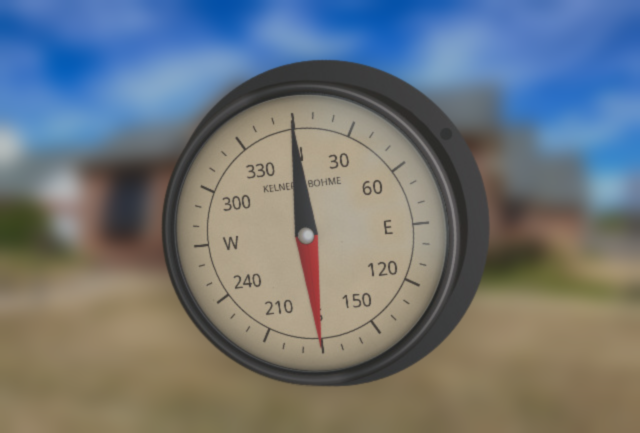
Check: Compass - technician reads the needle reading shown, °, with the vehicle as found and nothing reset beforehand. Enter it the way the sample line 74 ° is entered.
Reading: 180 °
